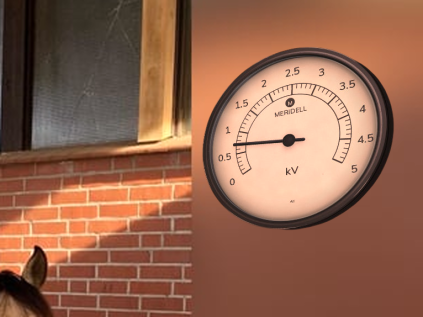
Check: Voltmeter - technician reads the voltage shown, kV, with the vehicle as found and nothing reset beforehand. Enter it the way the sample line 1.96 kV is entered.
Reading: 0.7 kV
